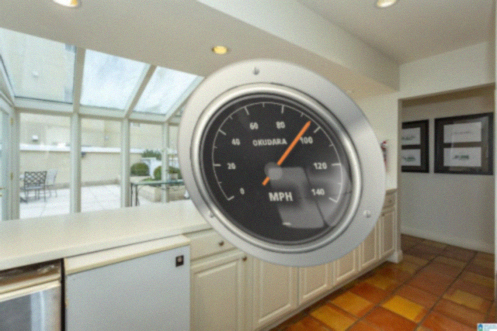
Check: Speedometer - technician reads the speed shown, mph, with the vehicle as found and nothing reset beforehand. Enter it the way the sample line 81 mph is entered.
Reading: 95 mph
